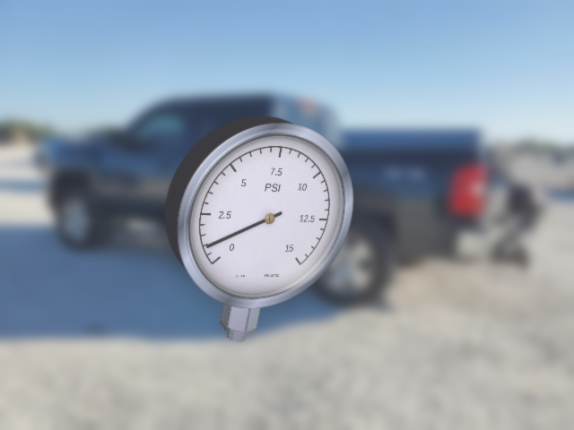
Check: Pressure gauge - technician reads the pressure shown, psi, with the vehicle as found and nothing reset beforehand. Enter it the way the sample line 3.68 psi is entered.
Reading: 1 psi
